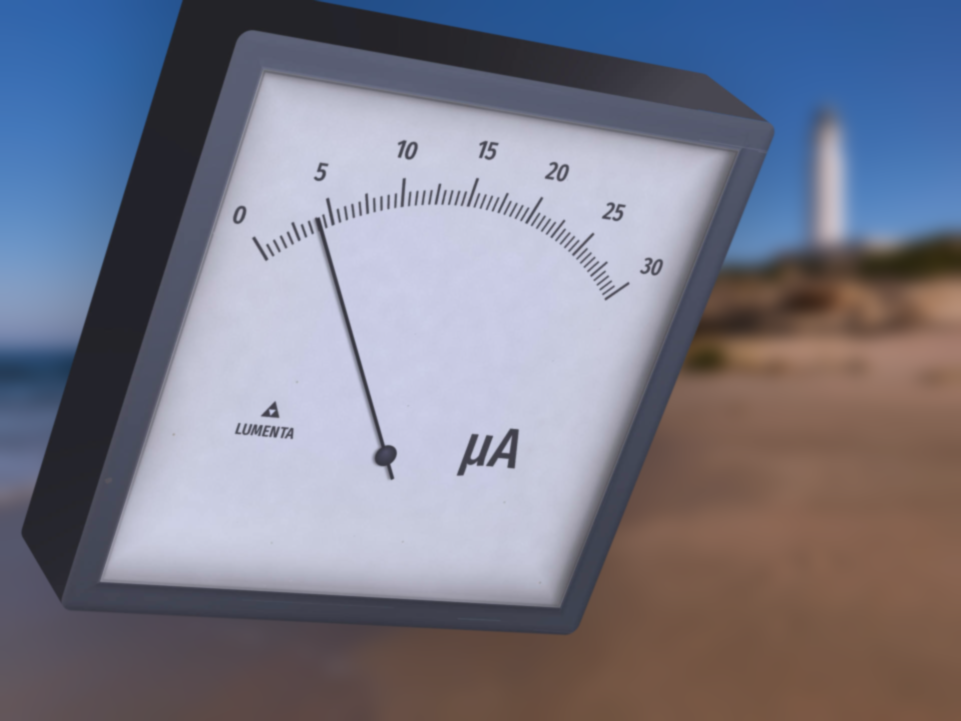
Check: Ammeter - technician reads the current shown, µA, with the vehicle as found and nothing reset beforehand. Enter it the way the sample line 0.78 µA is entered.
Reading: 4 µA
